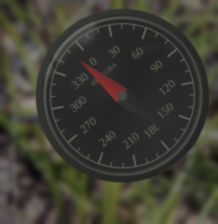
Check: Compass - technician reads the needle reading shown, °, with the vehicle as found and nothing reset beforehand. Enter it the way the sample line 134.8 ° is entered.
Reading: 350 °
